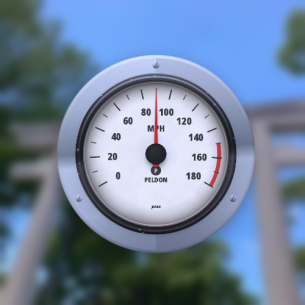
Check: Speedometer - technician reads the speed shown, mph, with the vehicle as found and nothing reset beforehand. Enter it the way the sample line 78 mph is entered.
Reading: 90 mph
